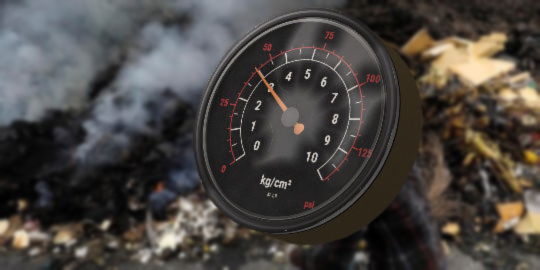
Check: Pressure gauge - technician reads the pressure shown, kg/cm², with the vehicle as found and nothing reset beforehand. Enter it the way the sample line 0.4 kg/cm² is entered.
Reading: 3 kg/cm²
